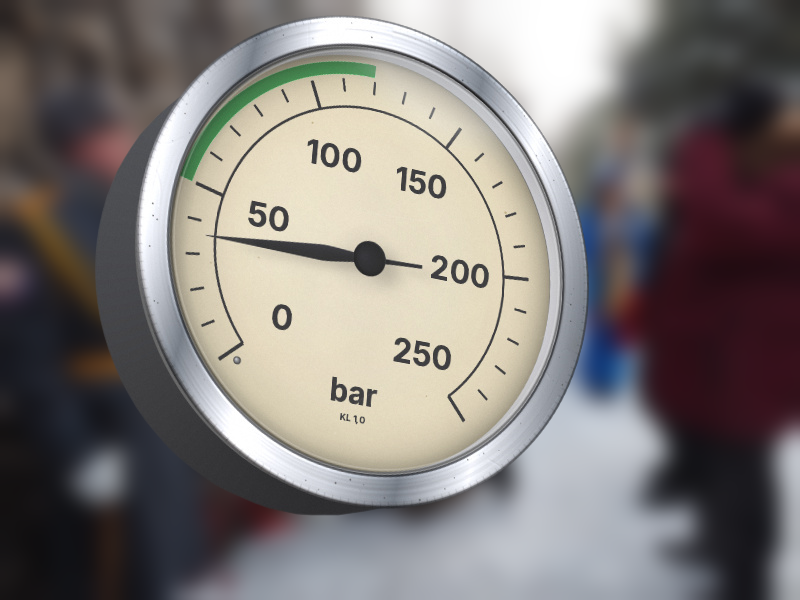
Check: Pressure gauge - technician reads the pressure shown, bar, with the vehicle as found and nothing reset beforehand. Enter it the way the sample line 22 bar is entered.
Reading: 35 bar
